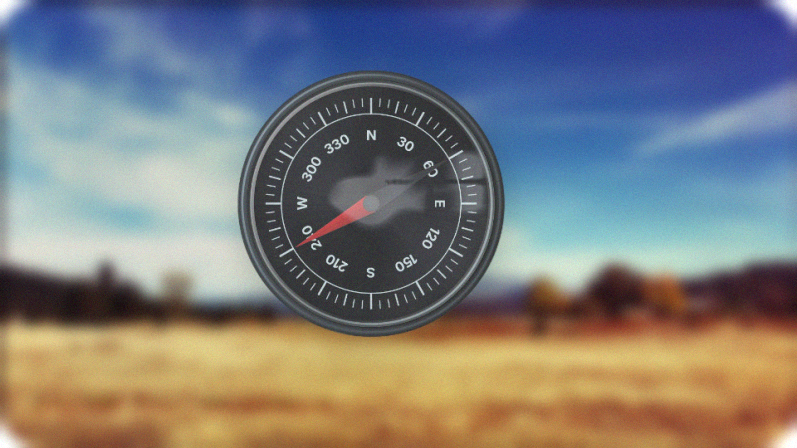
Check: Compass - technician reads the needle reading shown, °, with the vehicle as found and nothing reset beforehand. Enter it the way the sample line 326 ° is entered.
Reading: 240 °
